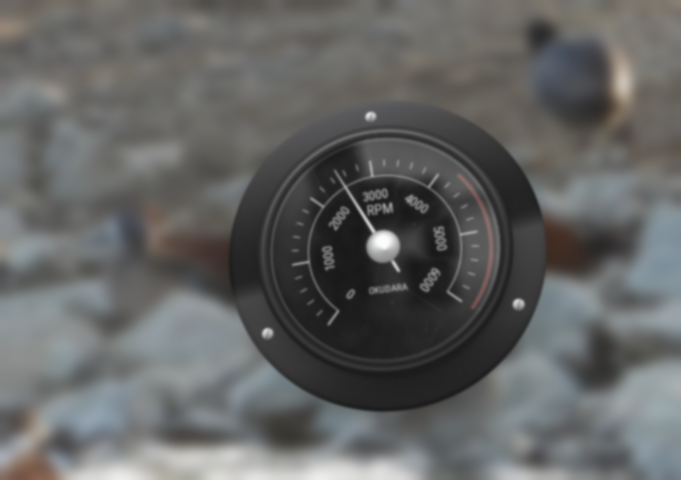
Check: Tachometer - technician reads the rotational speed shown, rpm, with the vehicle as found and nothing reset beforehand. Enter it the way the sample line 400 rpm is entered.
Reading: 2500 rpm
